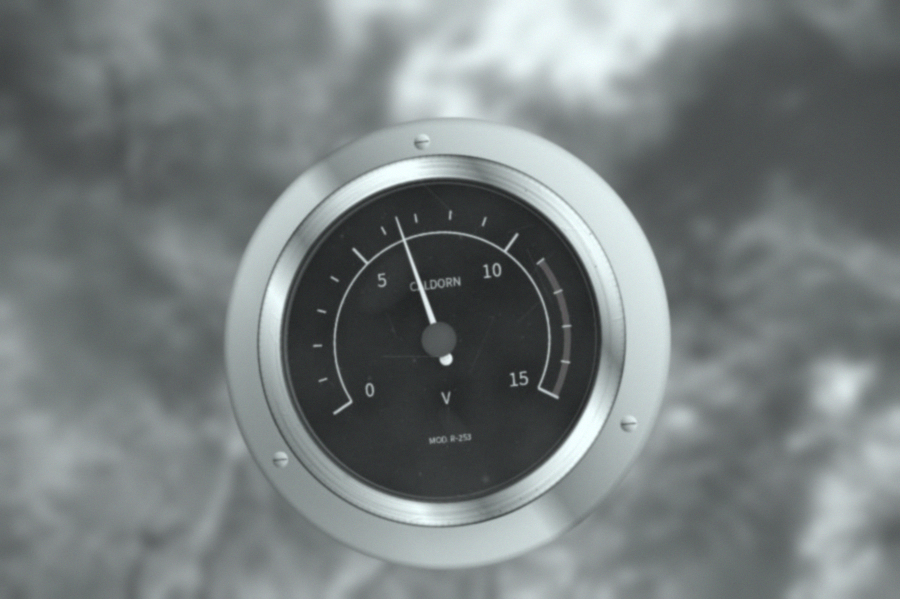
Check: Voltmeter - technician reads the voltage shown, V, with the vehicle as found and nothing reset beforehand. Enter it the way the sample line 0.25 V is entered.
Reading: 6.5 V
